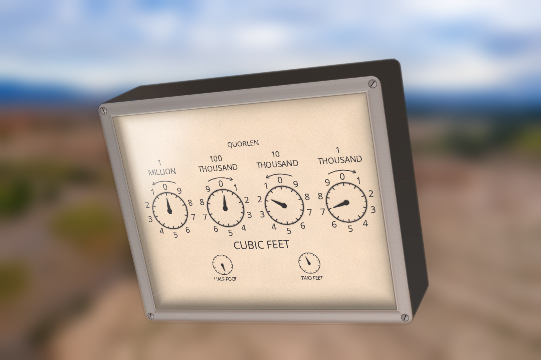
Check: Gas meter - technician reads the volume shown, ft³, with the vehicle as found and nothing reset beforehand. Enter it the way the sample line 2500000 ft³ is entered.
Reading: 1700 ft³
